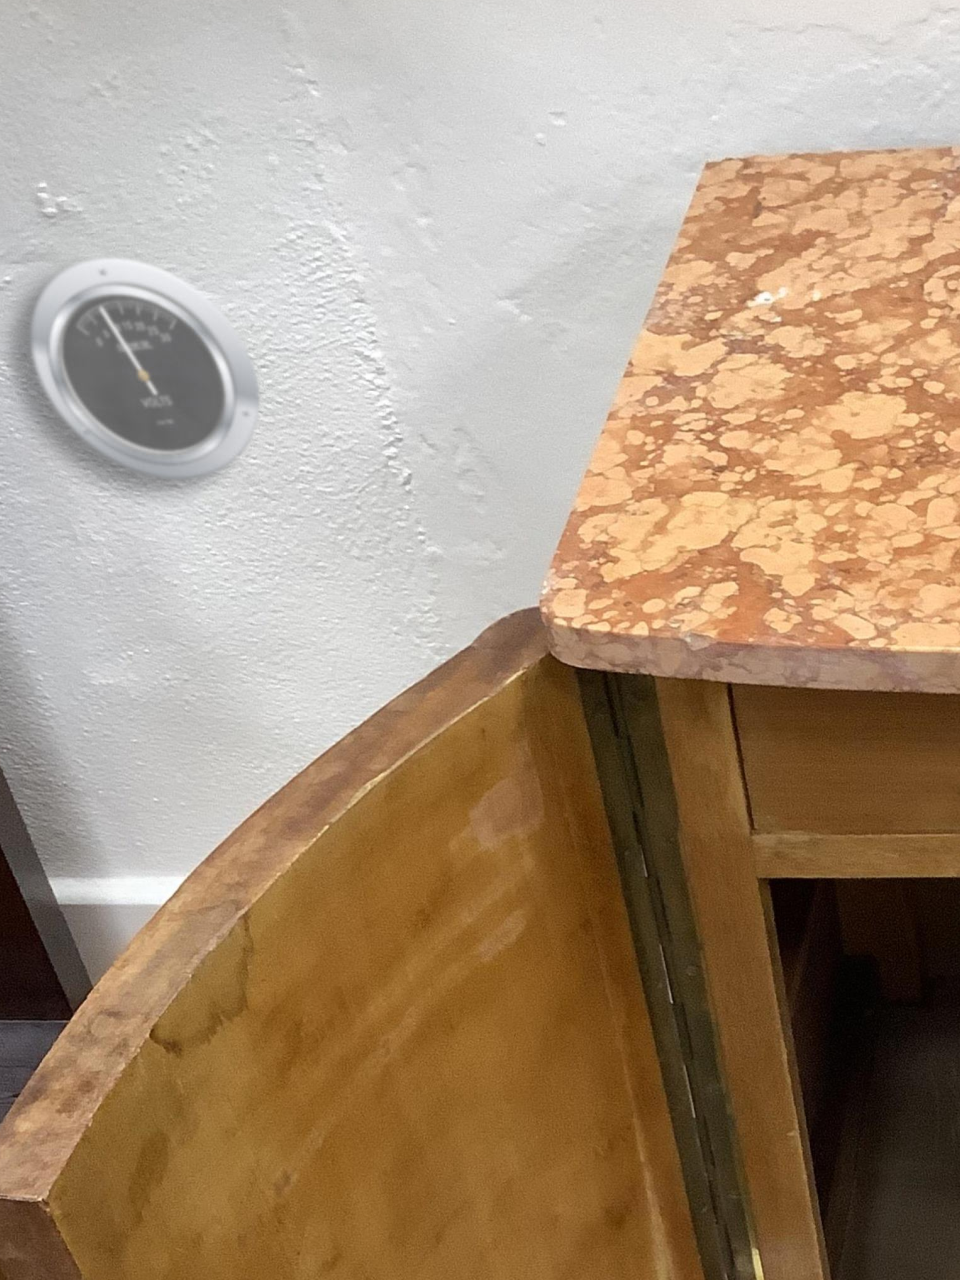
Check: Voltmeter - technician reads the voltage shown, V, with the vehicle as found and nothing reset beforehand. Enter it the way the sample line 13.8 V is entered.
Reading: 10 V
